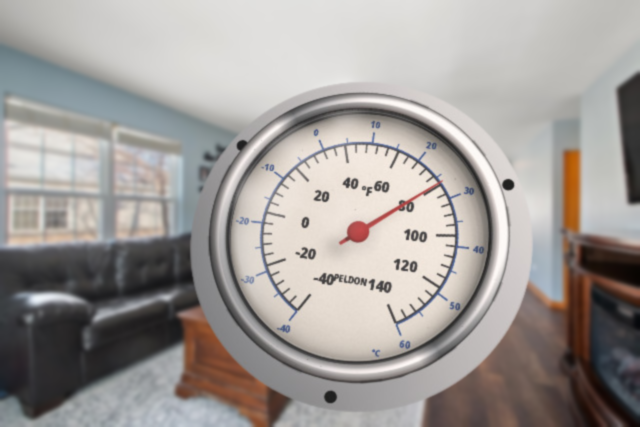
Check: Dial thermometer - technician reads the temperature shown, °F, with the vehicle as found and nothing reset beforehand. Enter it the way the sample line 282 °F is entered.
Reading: 80 °F
